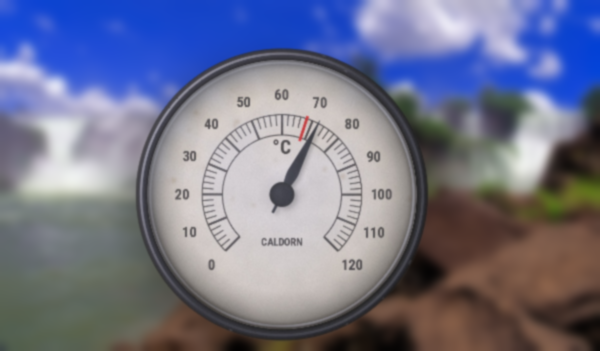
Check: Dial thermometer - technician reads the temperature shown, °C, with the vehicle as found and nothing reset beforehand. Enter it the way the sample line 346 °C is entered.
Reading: 72 °C
